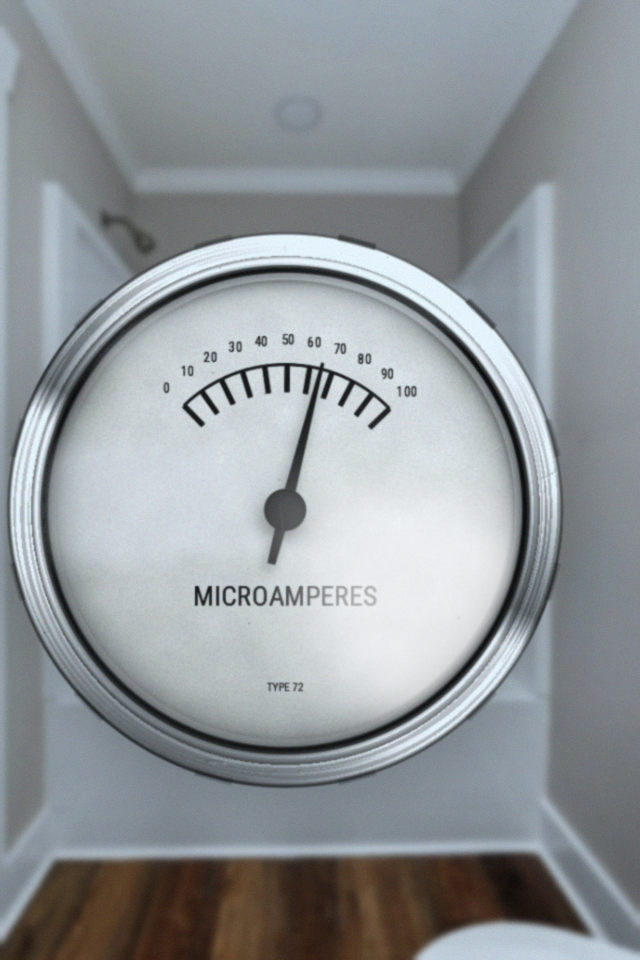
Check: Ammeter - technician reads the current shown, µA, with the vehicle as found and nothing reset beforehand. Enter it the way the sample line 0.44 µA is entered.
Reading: 65 µA
